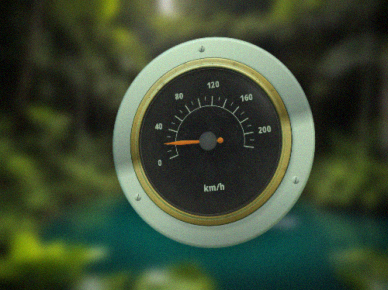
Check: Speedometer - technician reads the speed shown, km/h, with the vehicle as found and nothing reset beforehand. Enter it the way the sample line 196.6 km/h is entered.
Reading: 20 km/h
